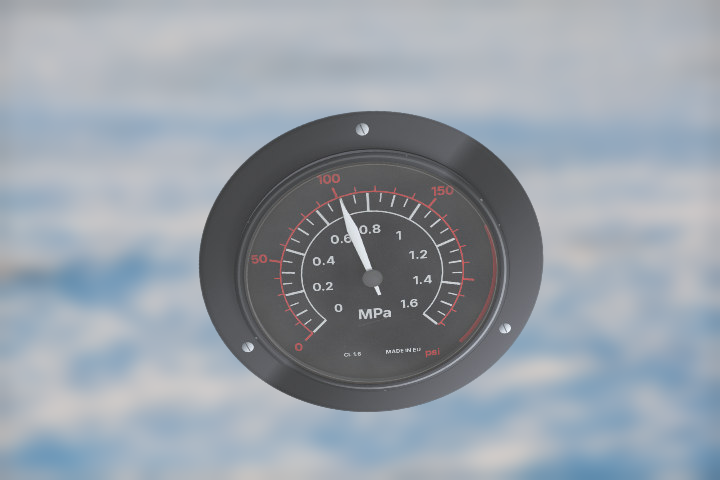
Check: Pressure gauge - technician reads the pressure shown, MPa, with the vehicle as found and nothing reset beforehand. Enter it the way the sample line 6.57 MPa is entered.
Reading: 0.7 MPa
